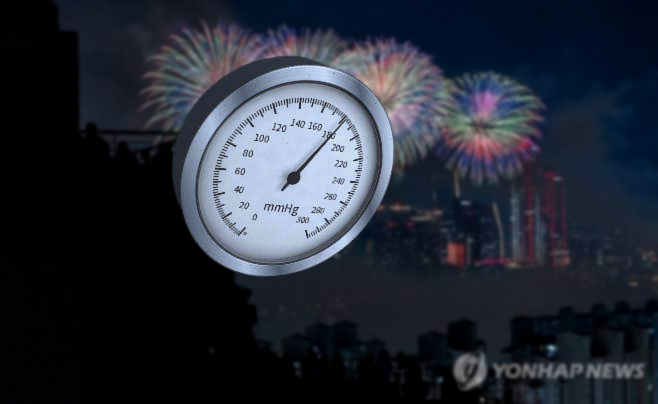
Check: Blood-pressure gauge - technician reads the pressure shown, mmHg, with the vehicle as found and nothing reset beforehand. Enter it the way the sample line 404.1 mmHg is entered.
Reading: 180 mmHg
